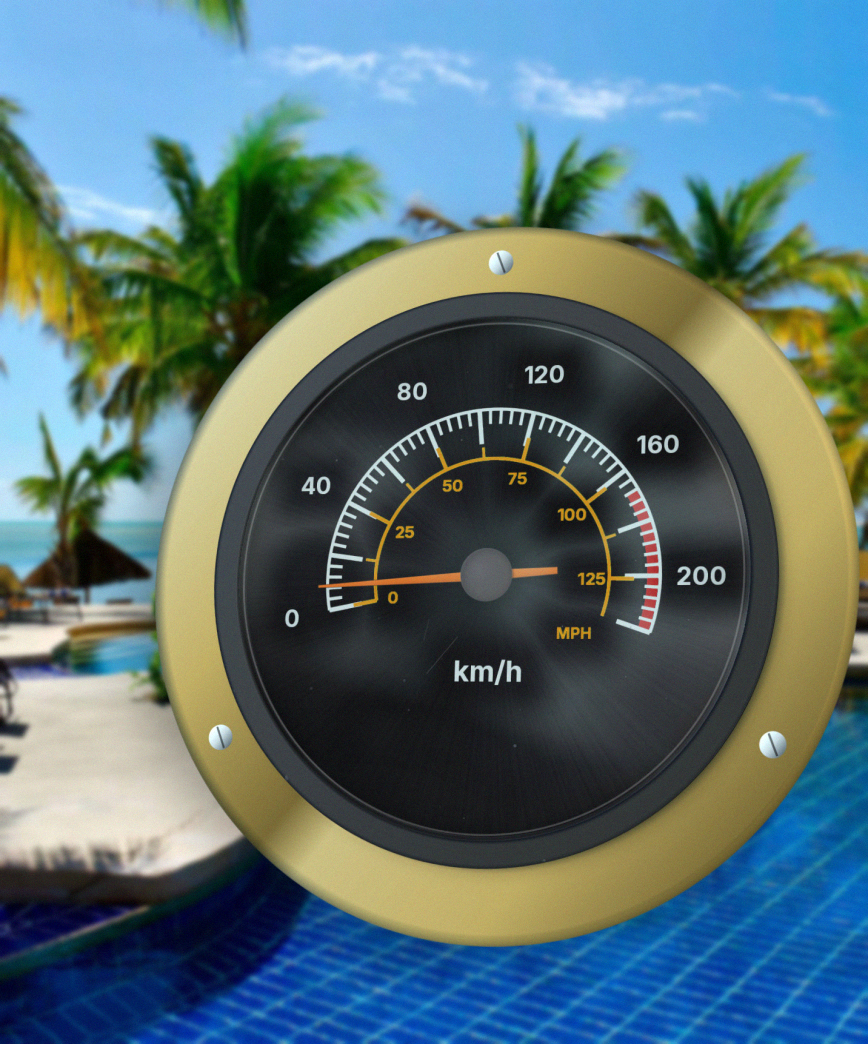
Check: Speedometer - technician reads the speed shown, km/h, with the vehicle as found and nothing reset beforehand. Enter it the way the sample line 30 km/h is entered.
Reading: 8 km/h
